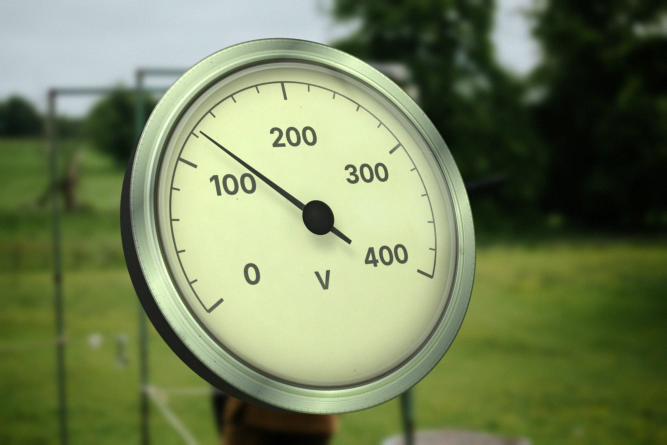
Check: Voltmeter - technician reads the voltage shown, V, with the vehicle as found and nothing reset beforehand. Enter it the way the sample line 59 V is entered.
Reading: 120 V
